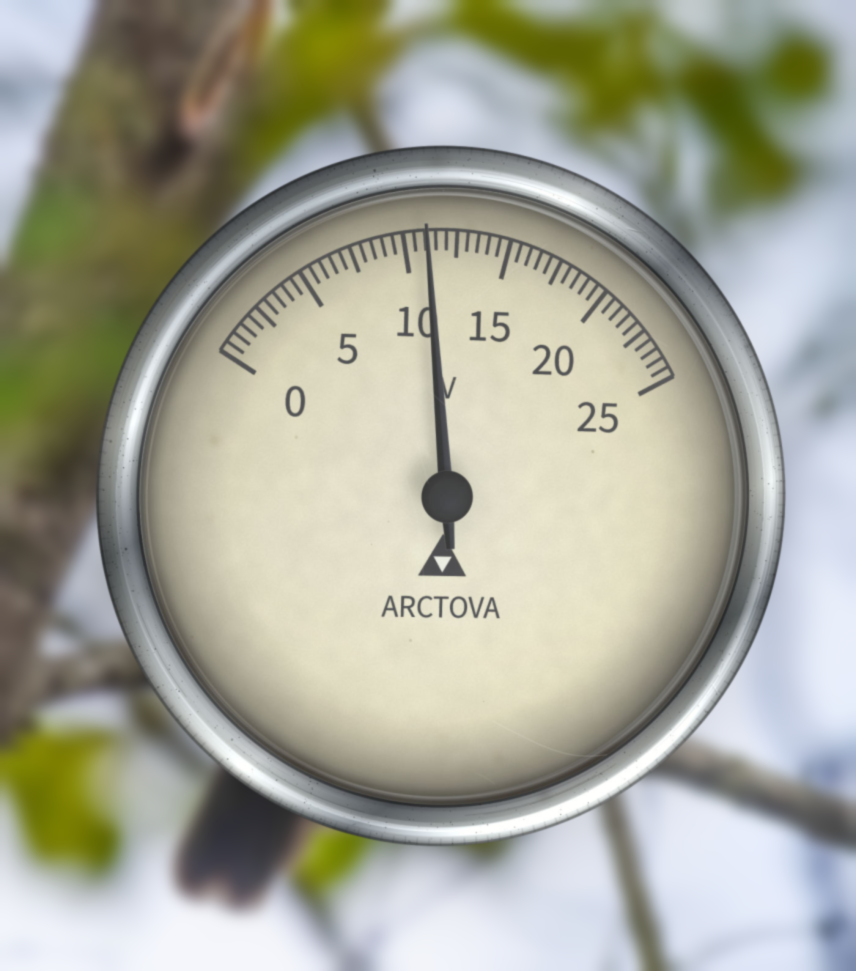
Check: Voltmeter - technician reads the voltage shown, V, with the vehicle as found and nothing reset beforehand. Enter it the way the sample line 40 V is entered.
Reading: 11 V
